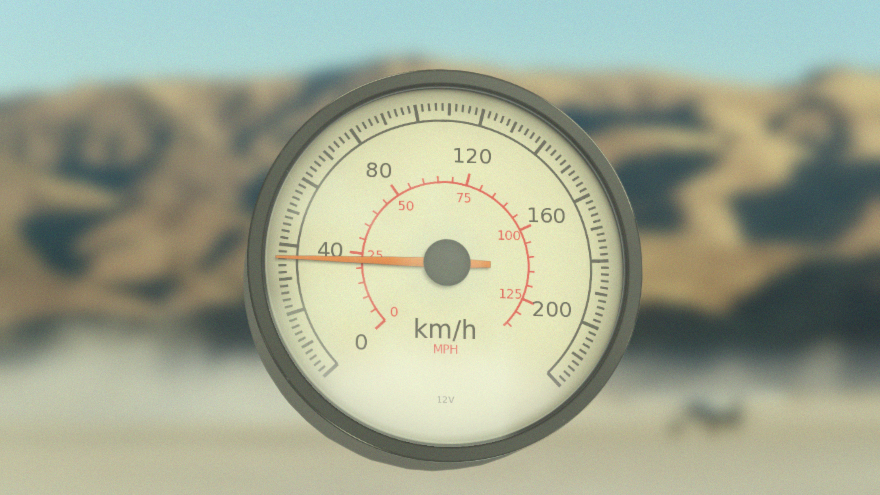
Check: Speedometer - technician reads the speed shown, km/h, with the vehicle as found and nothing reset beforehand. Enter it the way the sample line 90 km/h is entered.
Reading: 36 km/h
